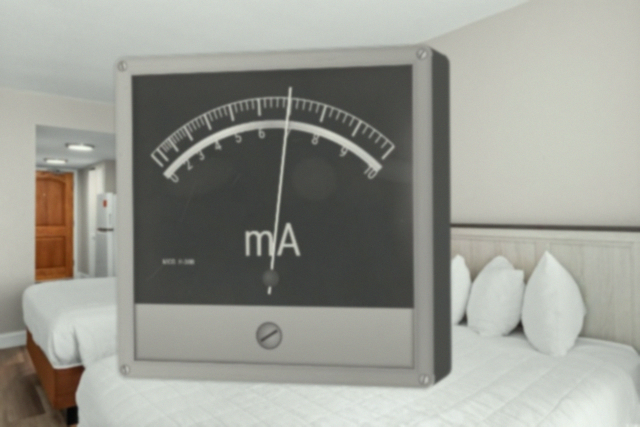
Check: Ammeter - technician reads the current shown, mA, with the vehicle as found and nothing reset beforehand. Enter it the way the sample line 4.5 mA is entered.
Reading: 7 mA
